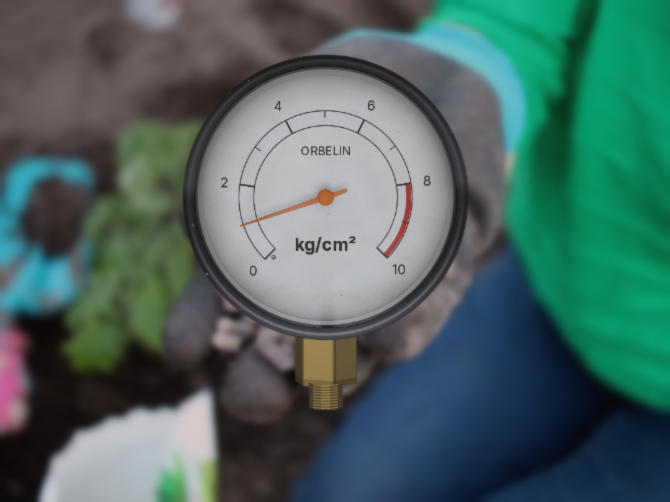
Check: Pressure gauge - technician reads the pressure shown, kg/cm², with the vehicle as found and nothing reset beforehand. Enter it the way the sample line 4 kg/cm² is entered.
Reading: 1 kg/cm²
